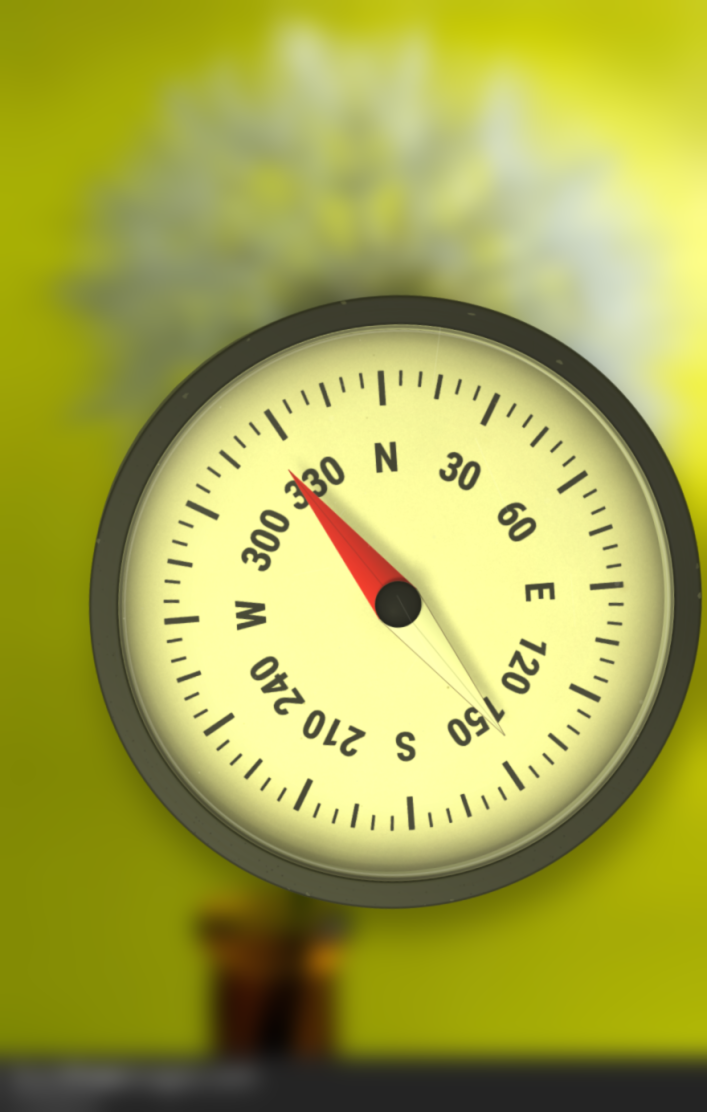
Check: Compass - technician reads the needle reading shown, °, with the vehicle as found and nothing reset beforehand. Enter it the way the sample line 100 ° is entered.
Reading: 325 °
